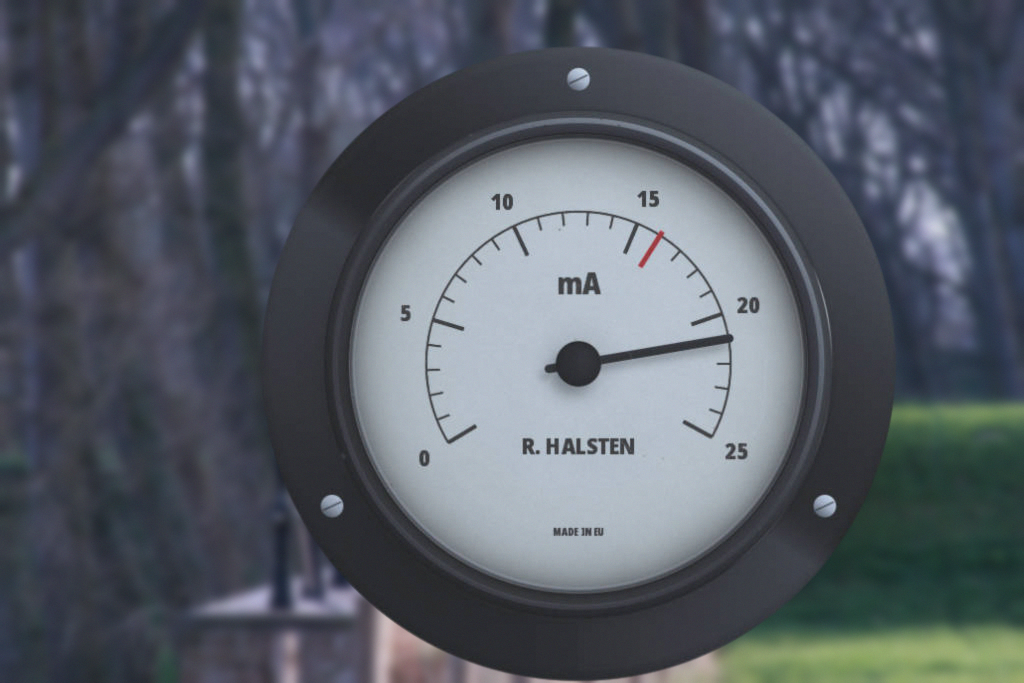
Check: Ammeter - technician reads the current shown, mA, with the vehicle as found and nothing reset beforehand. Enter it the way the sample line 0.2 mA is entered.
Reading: 21 mA
